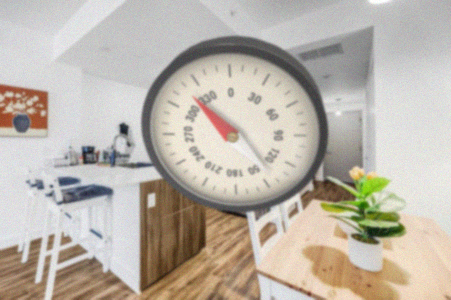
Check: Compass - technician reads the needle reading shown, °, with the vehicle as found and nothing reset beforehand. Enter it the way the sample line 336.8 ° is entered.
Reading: 320 °
